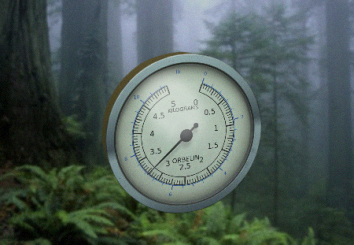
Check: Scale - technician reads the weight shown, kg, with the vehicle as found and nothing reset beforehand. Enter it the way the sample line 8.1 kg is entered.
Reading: 3.25 kg
